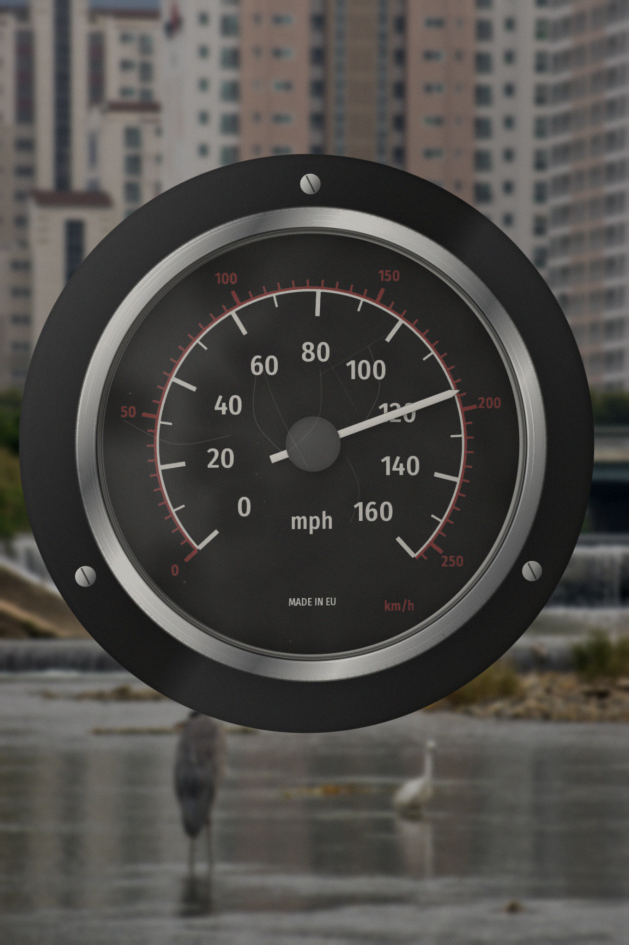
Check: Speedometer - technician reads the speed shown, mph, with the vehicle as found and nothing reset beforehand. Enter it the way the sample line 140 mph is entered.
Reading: 120 mph
